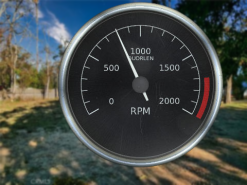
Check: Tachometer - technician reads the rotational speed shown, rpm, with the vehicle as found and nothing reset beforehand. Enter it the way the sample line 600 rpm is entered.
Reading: 800 rpm
